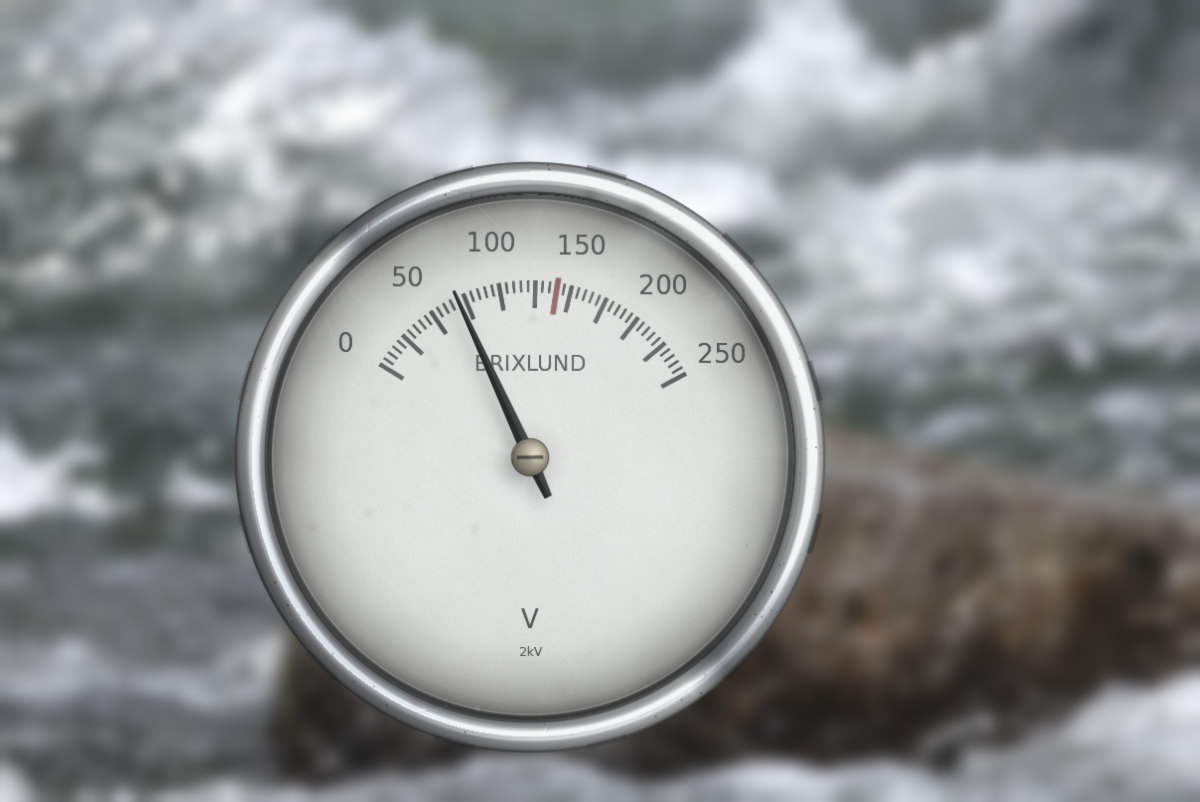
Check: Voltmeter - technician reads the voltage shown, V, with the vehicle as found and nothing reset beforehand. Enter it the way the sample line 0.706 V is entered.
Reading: 70 V
